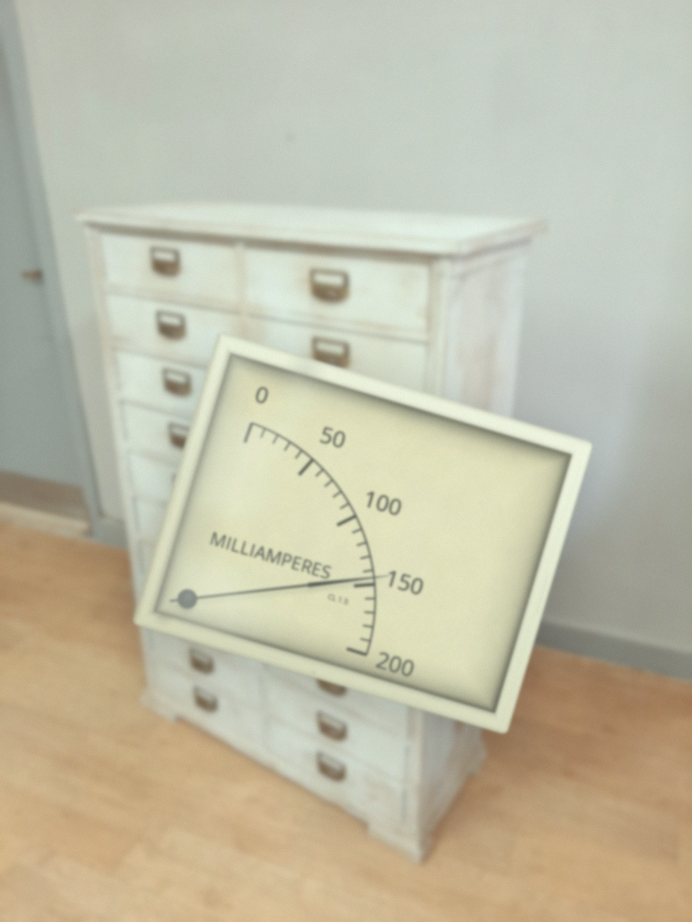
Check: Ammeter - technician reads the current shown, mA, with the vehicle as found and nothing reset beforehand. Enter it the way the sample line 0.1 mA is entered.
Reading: 145 mA
